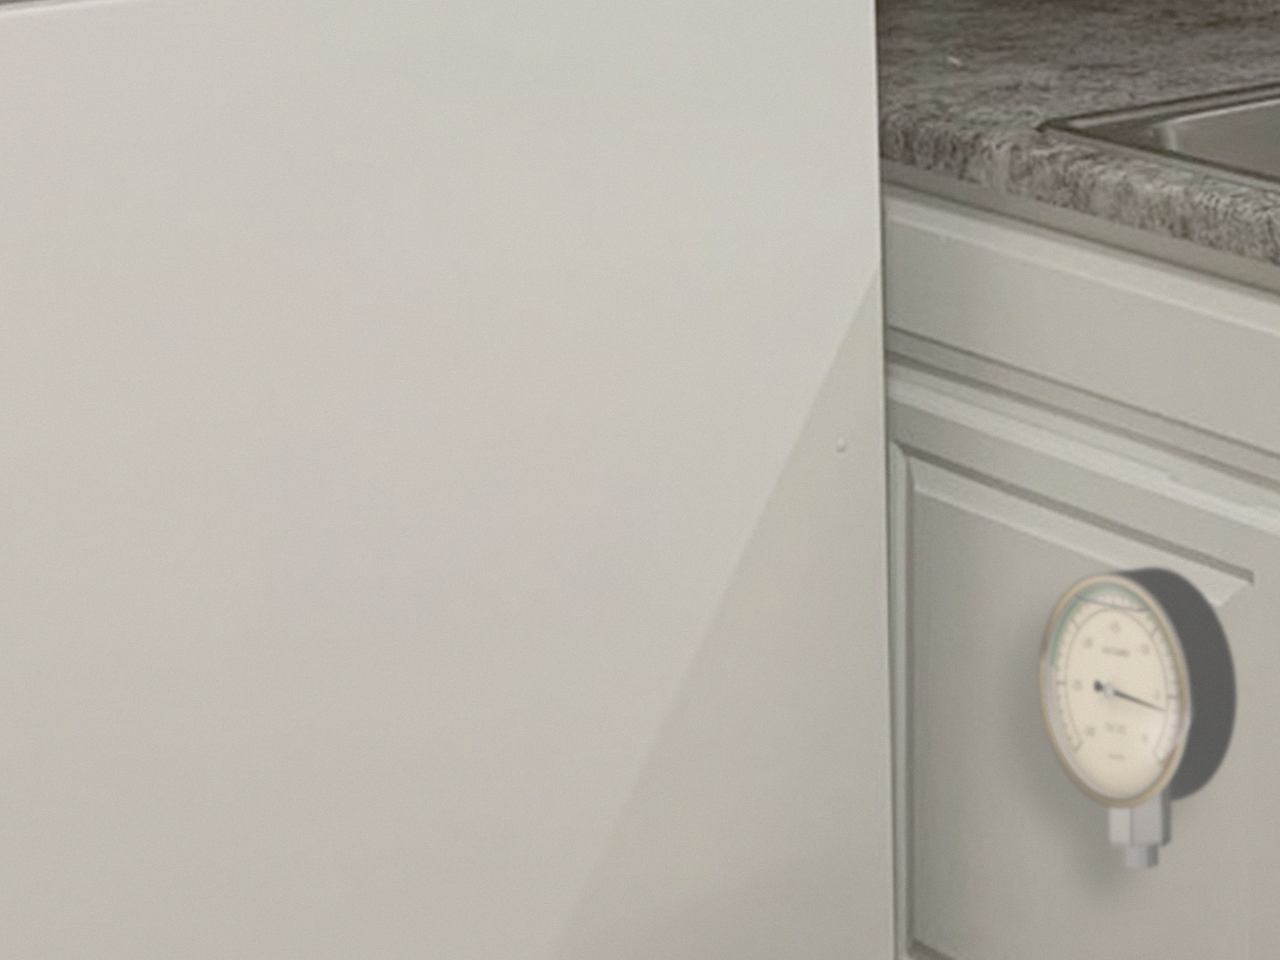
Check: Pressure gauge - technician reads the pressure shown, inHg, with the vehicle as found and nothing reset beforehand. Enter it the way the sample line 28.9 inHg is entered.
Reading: -4 inHg
